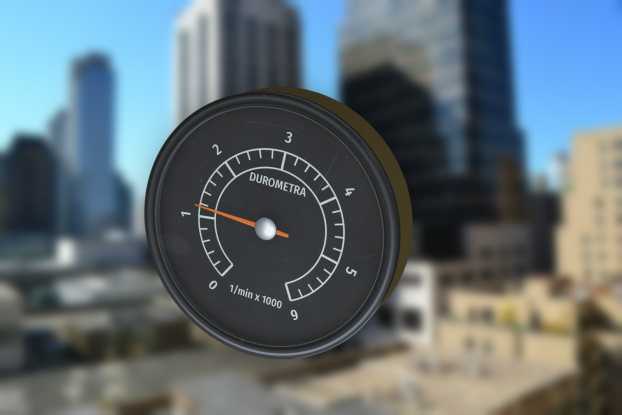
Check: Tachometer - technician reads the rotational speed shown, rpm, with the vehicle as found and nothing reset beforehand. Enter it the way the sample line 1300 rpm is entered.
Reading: 1200 rpm
